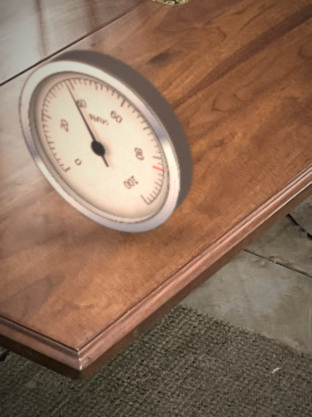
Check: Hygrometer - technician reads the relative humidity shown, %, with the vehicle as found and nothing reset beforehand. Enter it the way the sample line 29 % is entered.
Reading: 40 %
